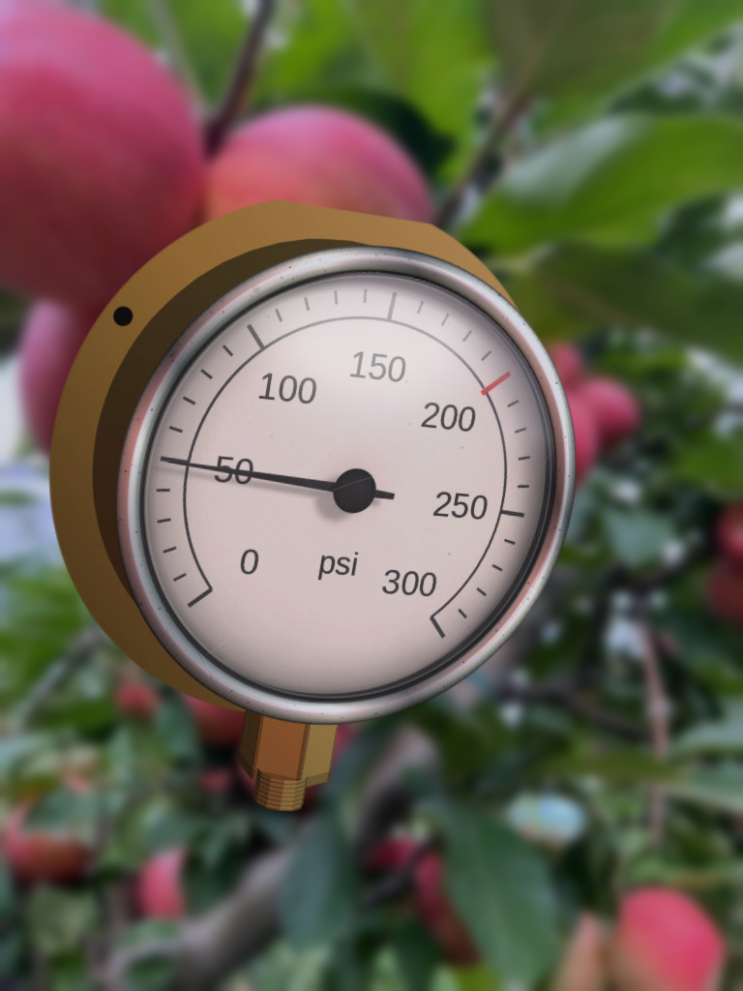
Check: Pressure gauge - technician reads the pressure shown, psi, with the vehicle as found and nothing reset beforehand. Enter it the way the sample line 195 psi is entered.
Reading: 50 psi
